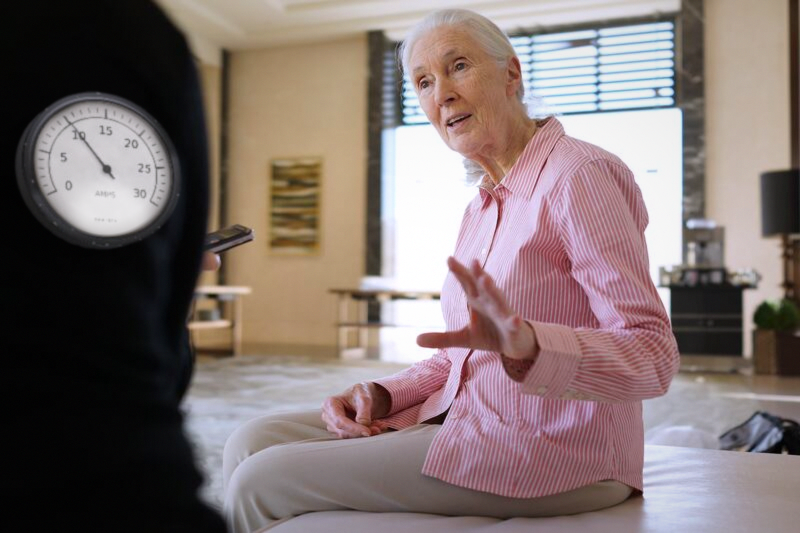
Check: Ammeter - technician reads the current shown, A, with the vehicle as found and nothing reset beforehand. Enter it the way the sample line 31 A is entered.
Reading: 10 A
